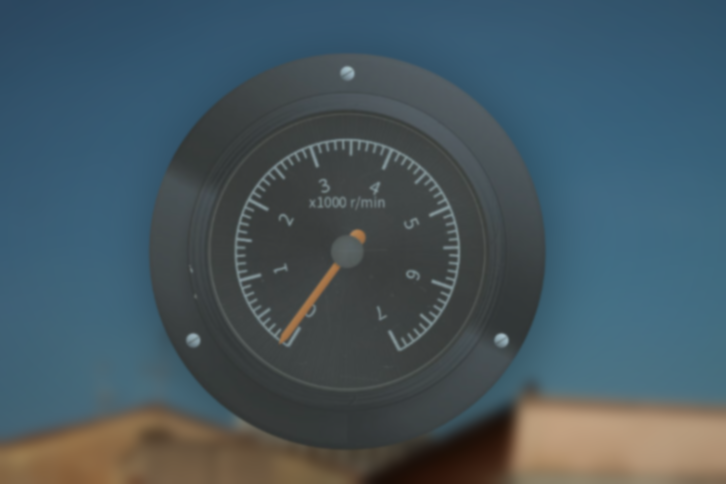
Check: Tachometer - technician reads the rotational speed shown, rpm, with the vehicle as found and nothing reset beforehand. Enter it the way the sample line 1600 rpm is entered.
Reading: 100 rpm
